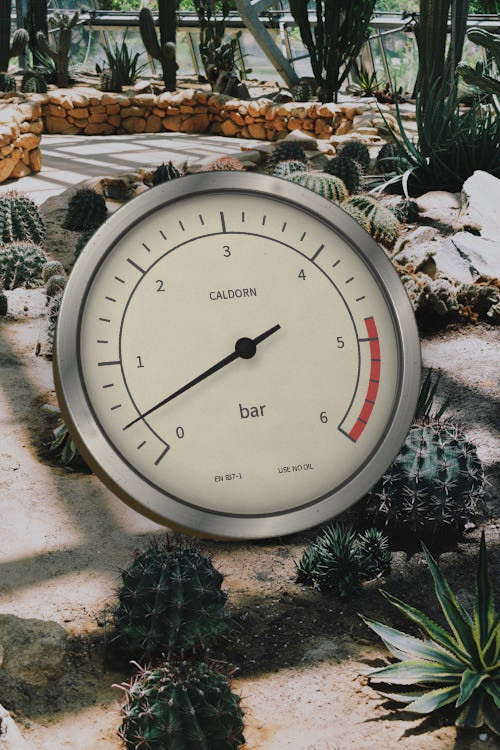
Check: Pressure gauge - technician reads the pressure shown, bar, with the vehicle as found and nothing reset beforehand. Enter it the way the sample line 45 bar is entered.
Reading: 0.4 bar
